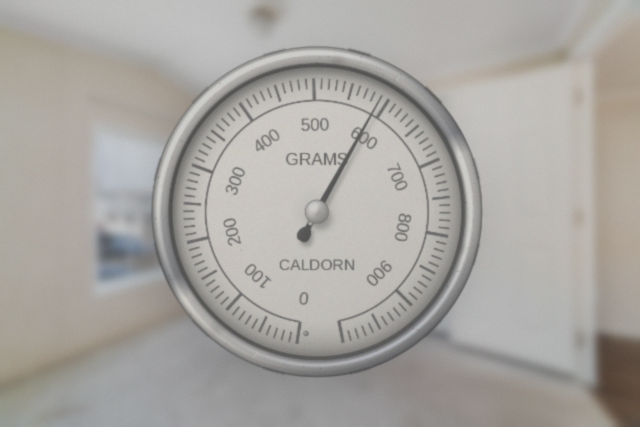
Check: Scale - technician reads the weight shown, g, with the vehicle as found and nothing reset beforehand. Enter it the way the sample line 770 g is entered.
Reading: 590 g
